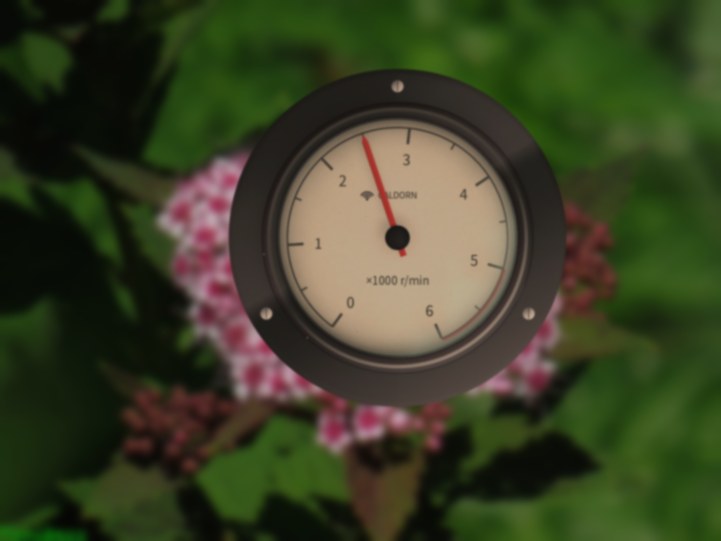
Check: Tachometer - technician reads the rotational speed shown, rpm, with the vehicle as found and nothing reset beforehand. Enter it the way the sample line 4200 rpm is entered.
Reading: 2500 rpm
